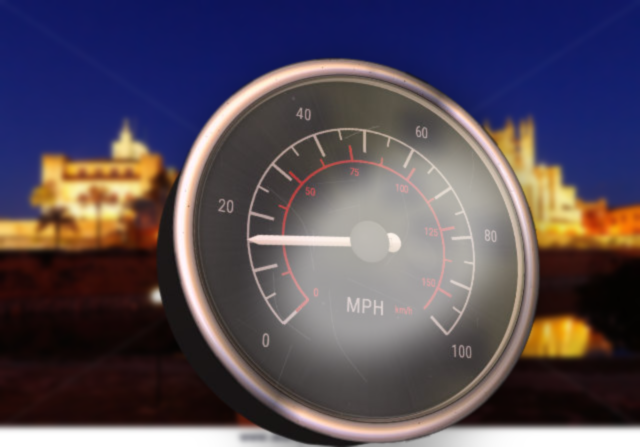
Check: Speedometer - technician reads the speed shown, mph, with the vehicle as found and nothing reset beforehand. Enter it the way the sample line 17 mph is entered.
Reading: 15 mph
